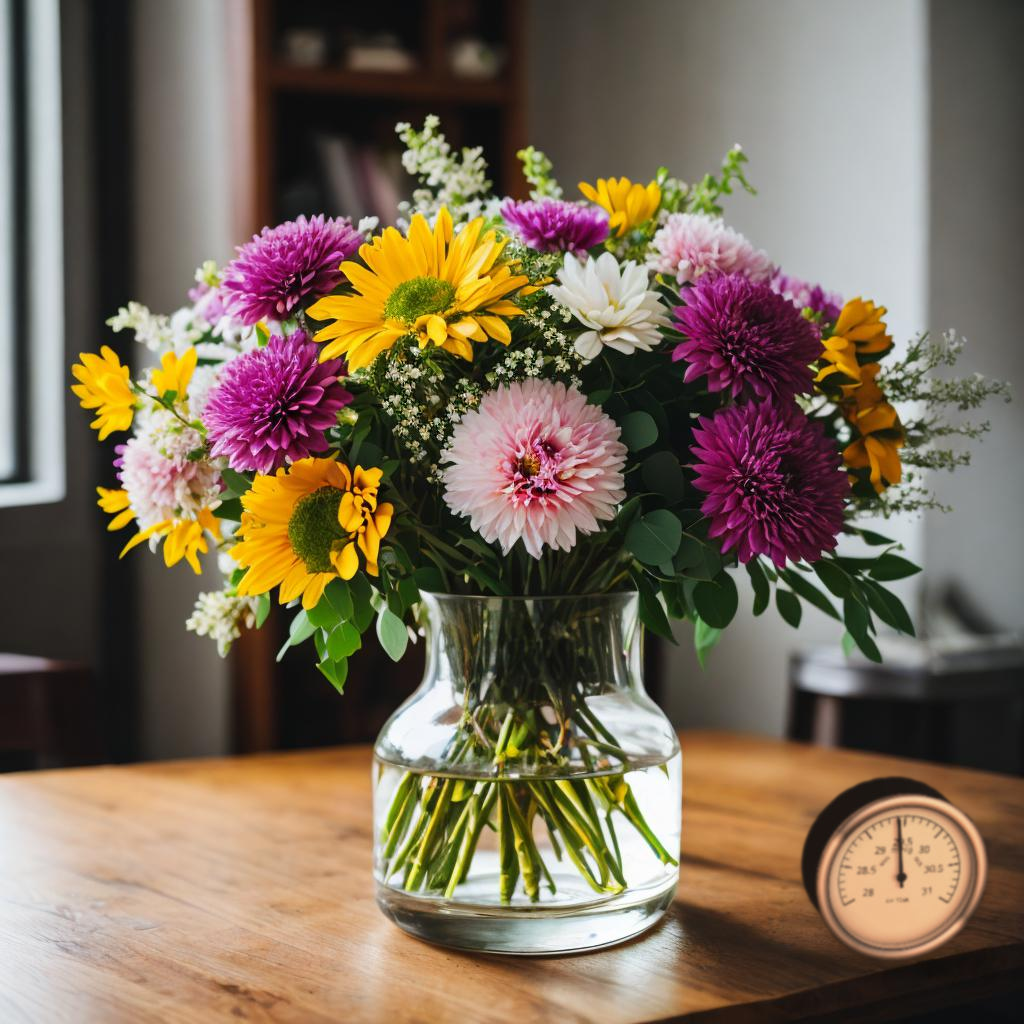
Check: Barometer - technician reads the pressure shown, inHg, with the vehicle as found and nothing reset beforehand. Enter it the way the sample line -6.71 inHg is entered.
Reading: 29.4 inHg
